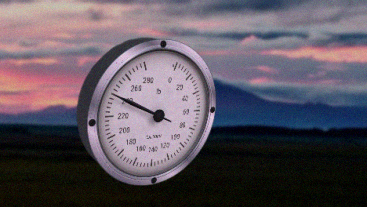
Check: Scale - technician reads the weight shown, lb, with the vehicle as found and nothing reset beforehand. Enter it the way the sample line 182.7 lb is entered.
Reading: 240 lb
